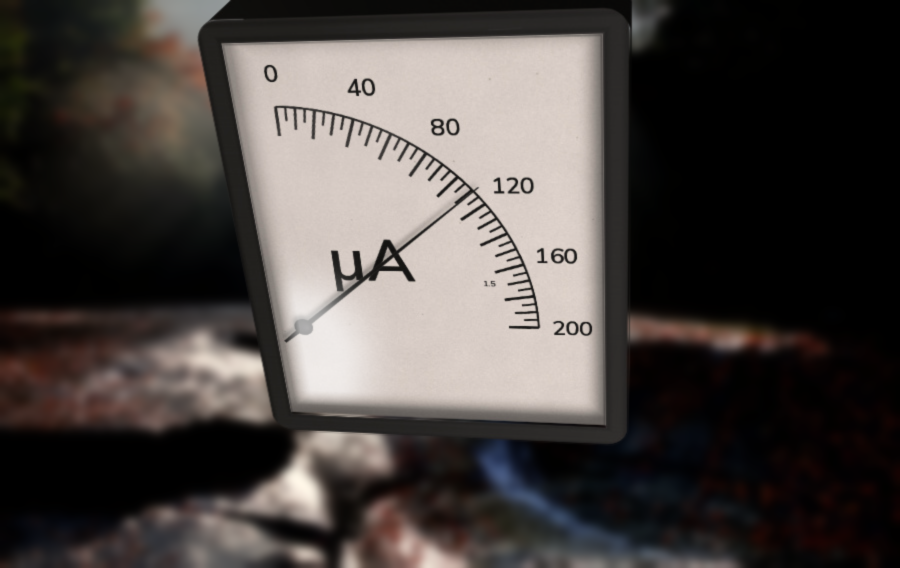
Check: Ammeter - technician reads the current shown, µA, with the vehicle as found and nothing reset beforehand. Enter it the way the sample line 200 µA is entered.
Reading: 110 µA
